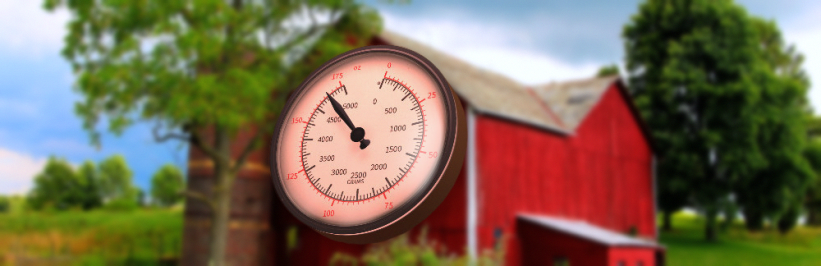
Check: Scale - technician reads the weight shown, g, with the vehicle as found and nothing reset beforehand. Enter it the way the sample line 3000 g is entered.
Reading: 4750 g
